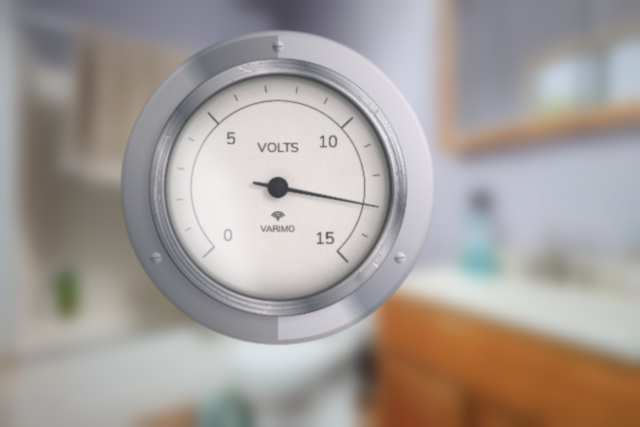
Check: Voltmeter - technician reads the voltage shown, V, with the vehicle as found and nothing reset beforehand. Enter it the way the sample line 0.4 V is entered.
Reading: 13 V
